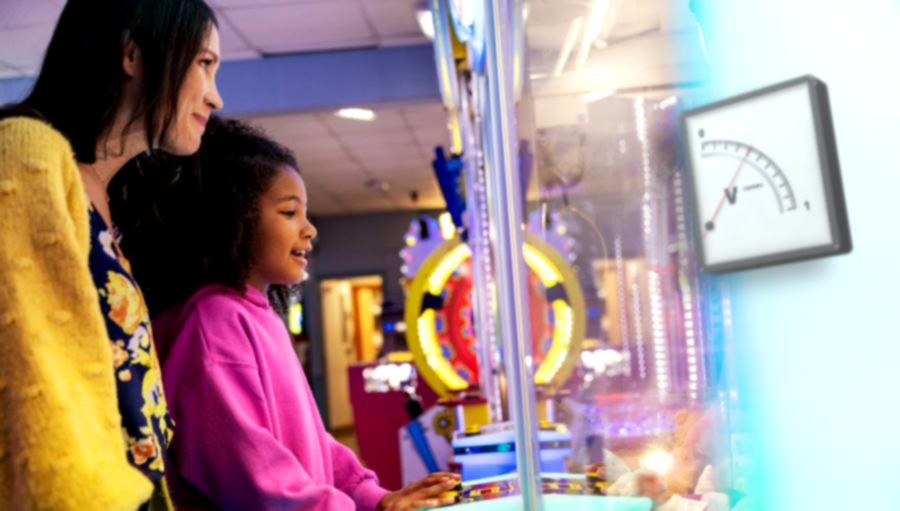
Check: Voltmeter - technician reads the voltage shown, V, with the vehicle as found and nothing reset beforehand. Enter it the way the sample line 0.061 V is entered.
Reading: 0.4 V
